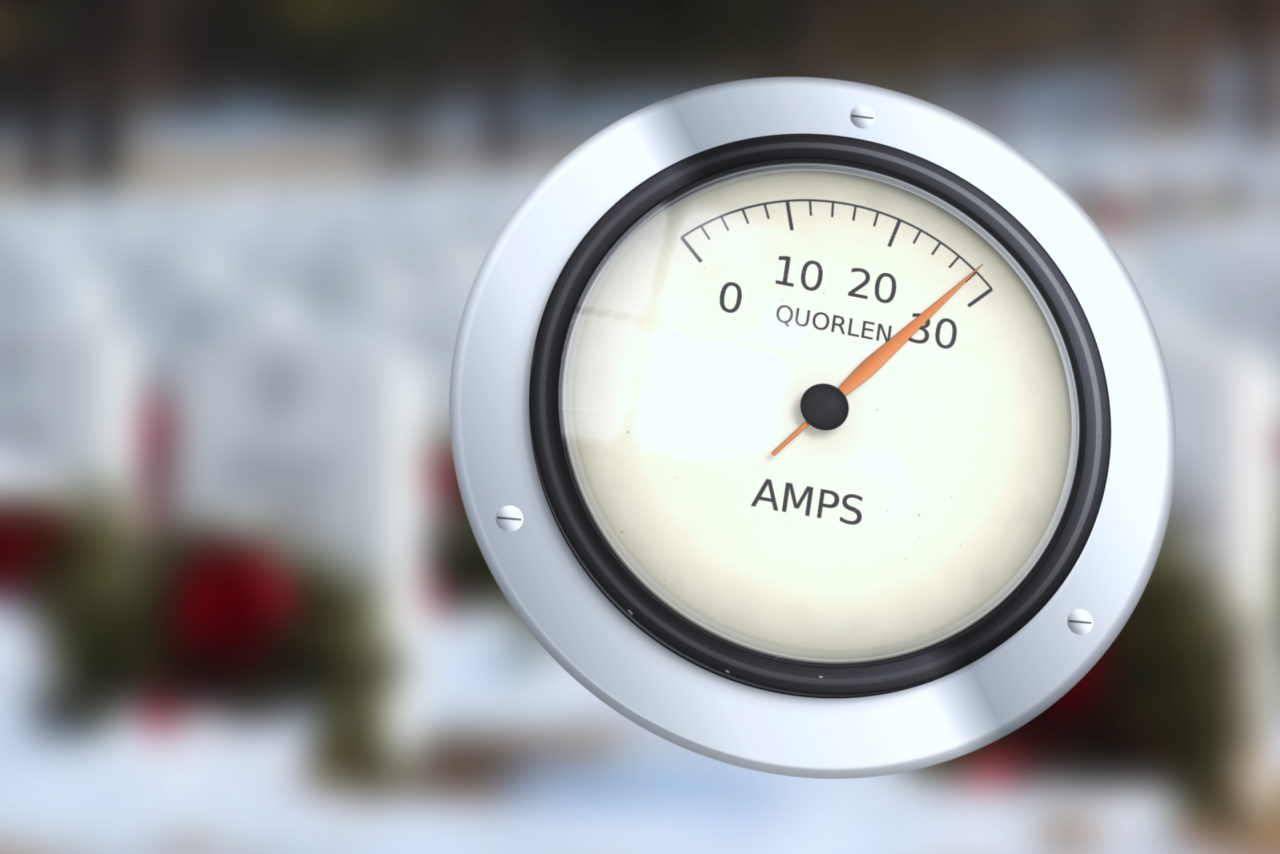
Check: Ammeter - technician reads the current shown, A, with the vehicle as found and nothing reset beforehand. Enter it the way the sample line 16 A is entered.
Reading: 28 A
